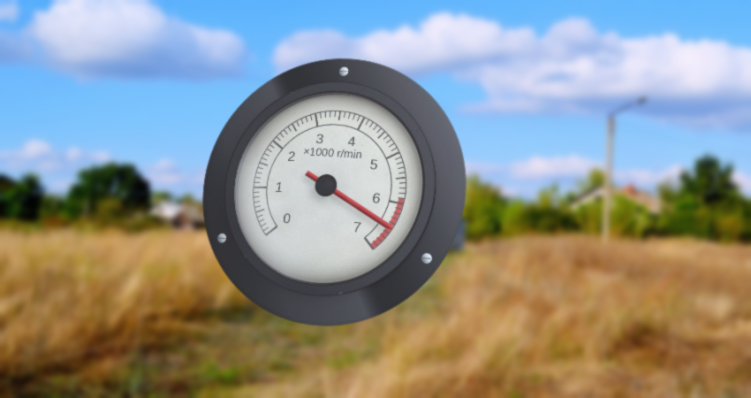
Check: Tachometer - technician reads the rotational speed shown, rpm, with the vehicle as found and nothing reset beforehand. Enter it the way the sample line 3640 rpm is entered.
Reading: 6500 rpm
